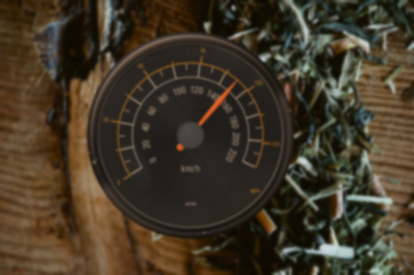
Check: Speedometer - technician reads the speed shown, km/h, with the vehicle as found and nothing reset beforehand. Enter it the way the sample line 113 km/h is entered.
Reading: 150 km/h
